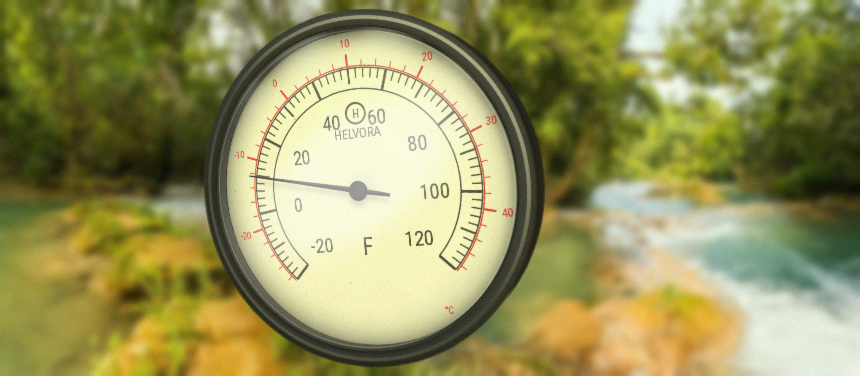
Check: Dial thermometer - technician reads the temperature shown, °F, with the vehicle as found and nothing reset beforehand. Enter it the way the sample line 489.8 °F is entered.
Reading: 10 °F
